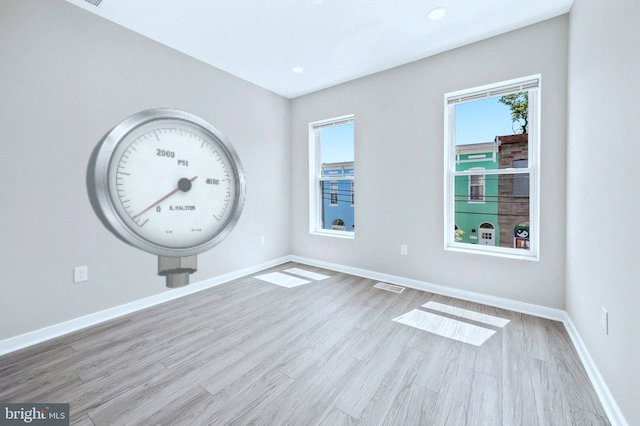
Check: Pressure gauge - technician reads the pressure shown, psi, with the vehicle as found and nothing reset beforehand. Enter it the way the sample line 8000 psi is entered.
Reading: 200 psi
